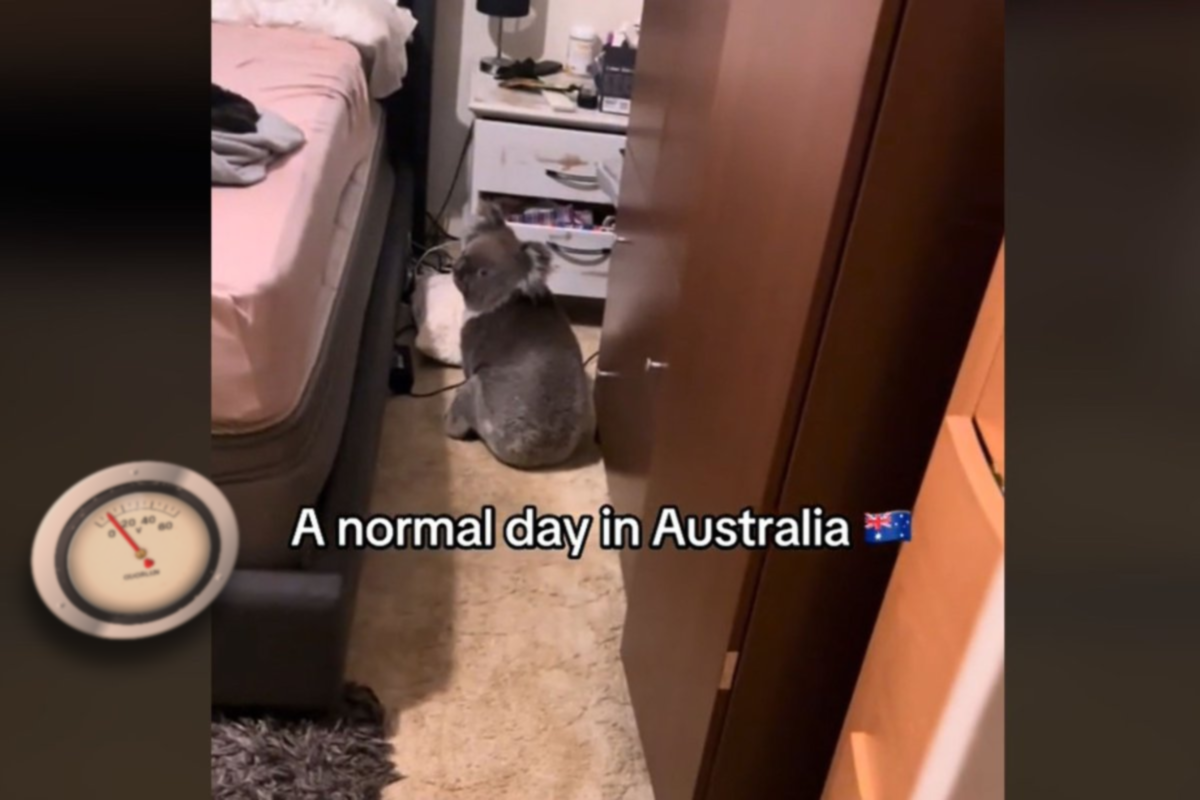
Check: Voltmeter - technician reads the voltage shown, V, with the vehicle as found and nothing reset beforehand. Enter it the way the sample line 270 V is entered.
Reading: 10 V
